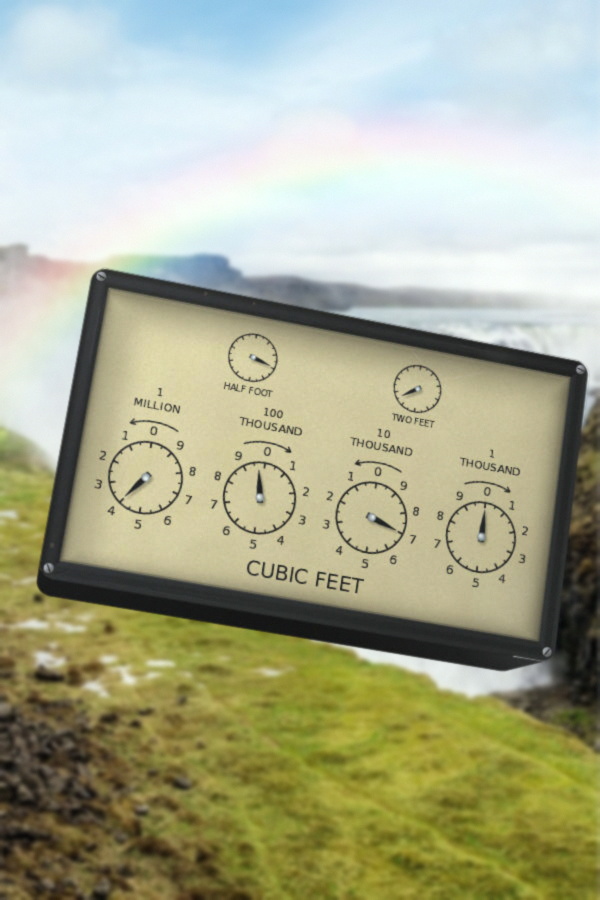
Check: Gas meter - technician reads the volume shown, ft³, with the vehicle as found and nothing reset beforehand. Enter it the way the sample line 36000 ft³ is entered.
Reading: 397000 ft³
